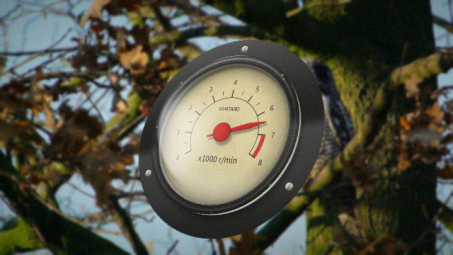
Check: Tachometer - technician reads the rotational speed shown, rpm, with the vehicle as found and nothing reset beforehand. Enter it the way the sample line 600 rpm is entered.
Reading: 6500 rpm
